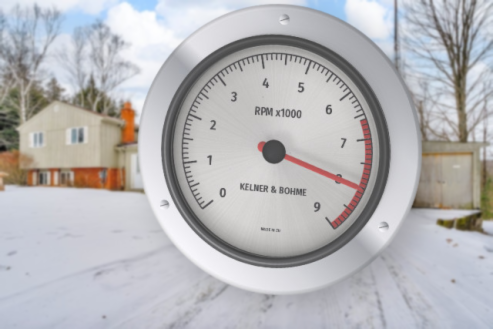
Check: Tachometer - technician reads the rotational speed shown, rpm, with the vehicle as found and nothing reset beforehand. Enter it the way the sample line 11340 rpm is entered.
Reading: 8000 rpm
